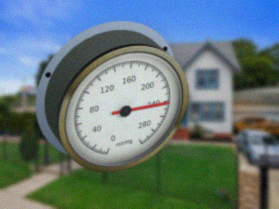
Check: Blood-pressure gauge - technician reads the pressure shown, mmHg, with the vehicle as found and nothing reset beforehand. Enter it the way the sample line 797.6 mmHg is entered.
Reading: 240 mmHg
